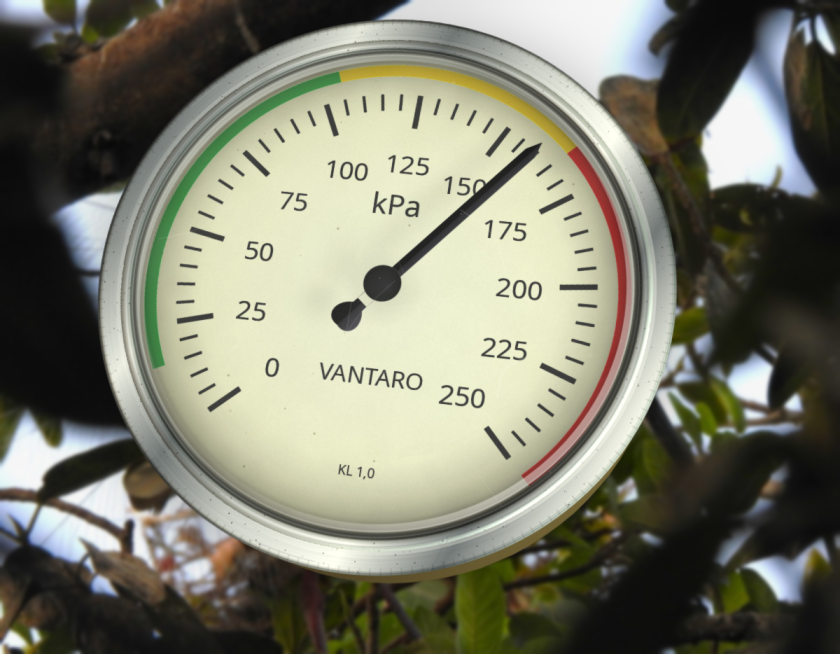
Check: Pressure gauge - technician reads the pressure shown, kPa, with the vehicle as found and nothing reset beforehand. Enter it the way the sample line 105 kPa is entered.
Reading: 160 kPa
